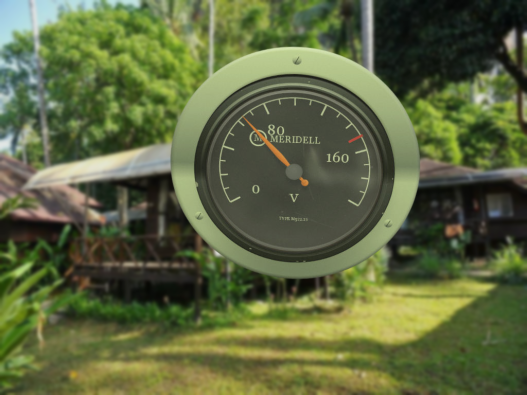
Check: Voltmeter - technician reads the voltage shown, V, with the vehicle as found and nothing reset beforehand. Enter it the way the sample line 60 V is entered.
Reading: 65 V
